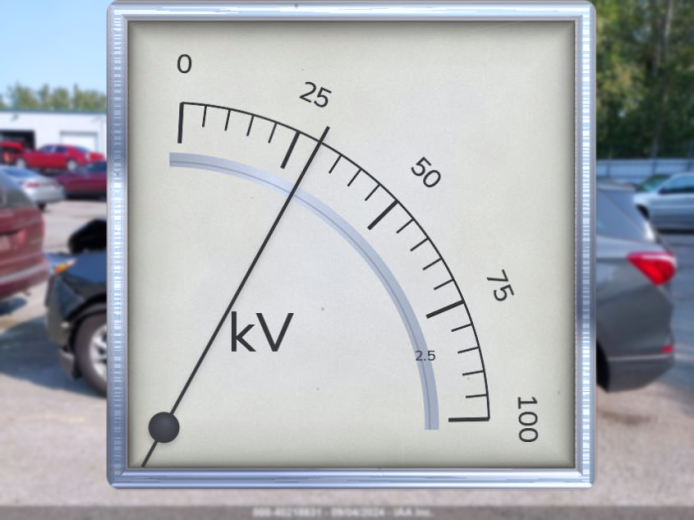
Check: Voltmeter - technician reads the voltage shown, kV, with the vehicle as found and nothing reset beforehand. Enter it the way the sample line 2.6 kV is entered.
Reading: 30 kV
